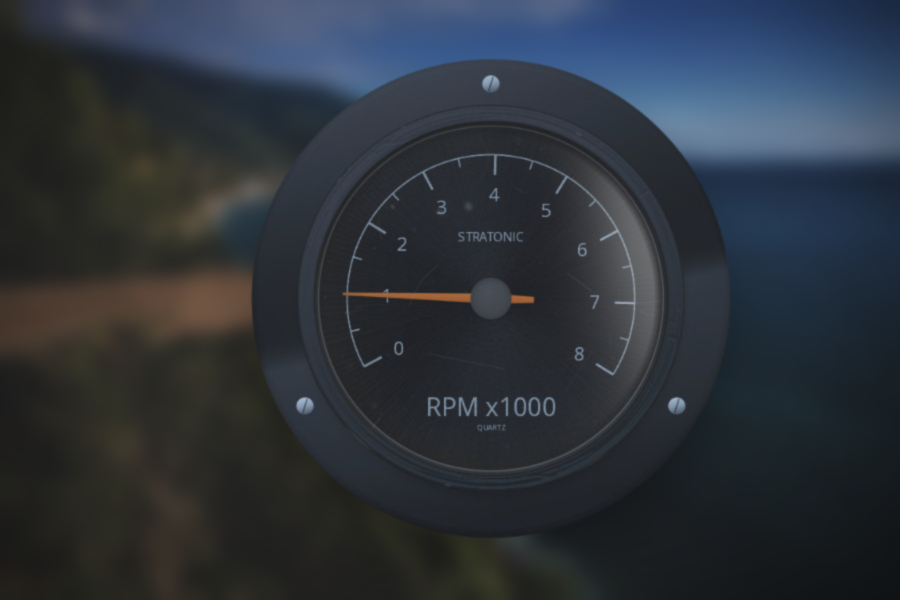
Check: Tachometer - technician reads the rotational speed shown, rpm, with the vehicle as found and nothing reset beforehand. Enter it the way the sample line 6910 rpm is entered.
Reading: 1000 rpm
